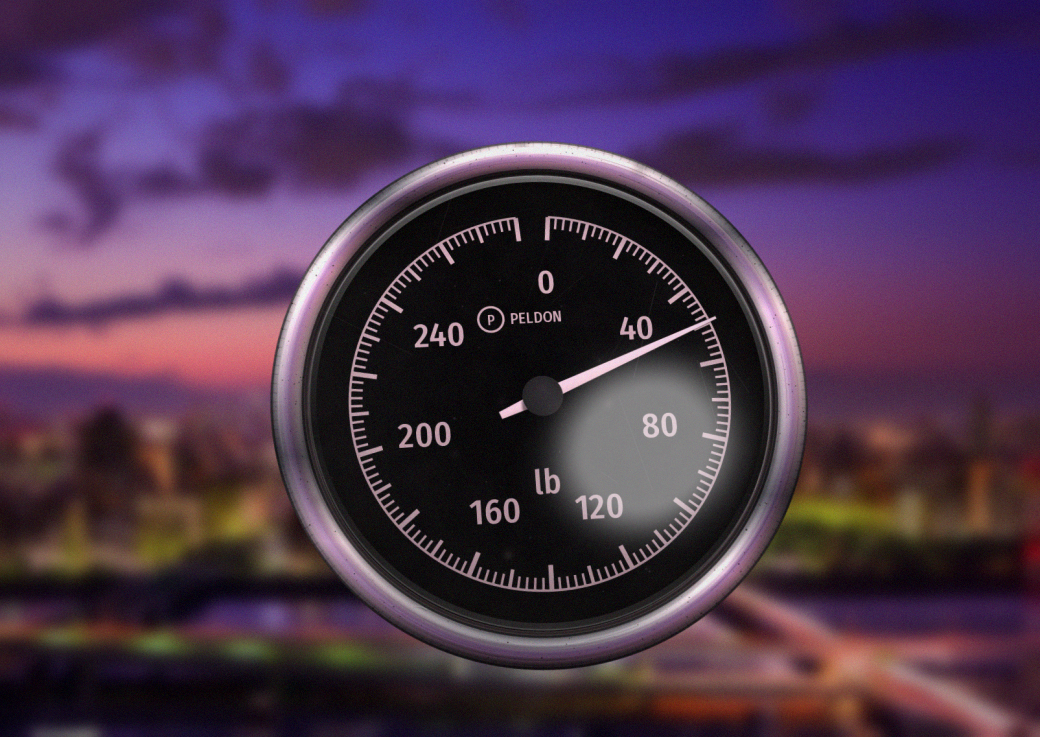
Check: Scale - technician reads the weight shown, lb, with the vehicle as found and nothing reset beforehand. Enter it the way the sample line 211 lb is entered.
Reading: 50 lb
